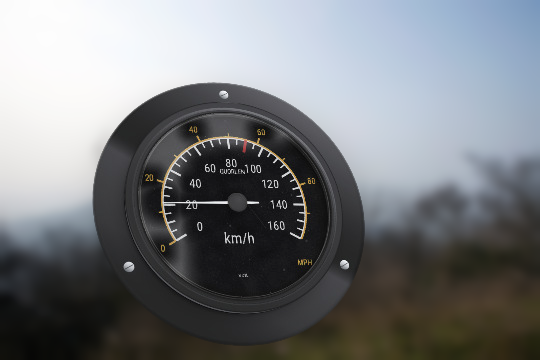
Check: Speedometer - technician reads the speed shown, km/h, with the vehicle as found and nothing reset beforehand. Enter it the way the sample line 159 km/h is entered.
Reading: 20 km/h
